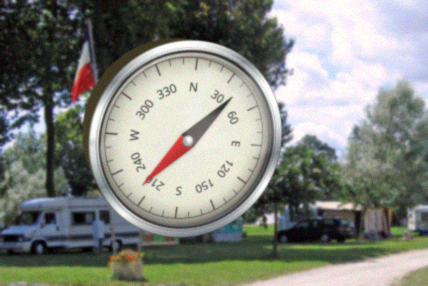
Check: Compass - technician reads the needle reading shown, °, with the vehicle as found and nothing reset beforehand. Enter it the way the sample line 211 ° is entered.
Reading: 220 °
